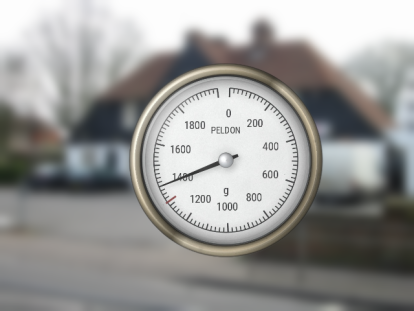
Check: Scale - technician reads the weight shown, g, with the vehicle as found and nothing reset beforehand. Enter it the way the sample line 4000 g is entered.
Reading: 1400 g
